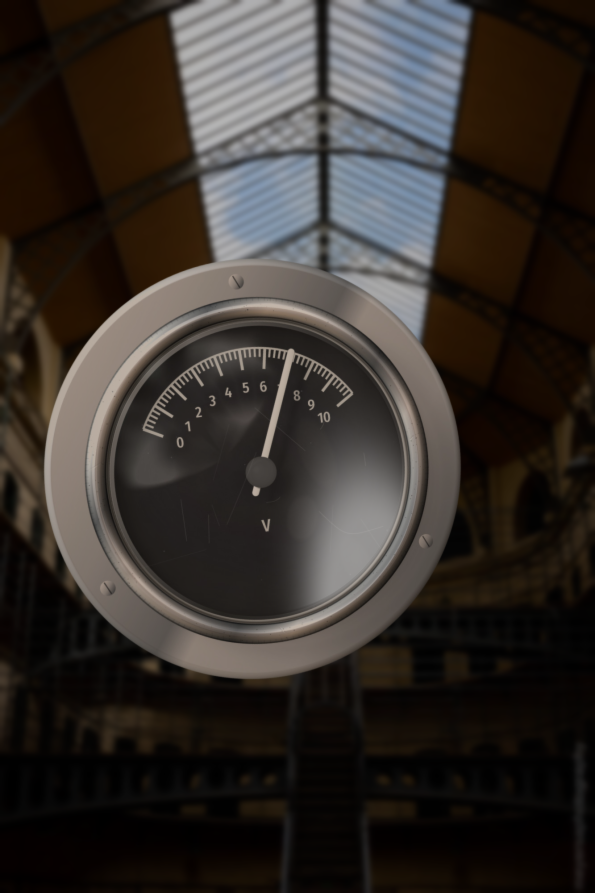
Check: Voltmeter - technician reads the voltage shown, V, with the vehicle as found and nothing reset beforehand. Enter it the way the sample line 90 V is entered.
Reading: 7 V
